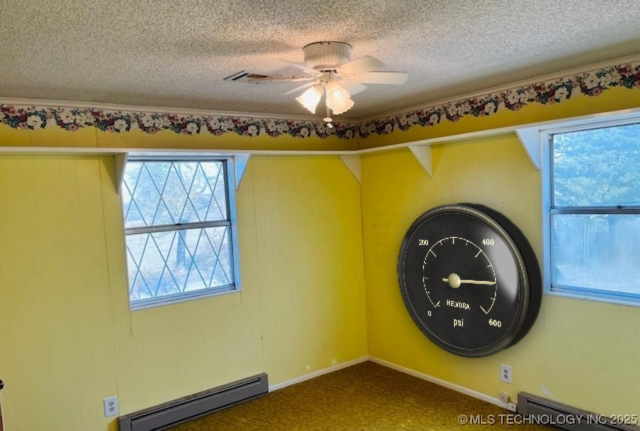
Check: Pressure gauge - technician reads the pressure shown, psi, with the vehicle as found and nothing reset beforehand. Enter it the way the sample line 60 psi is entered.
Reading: 500 psi
